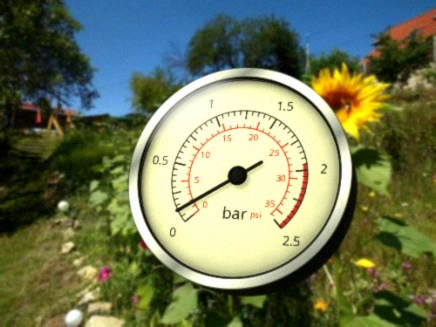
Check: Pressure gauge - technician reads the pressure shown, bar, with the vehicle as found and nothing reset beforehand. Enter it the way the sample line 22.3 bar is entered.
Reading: 0.1 bar
